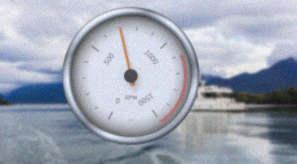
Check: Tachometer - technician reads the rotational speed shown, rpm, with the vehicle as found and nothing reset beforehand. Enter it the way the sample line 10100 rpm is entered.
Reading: 700 rpm
